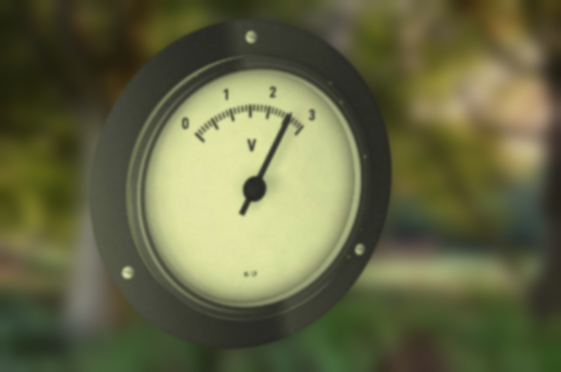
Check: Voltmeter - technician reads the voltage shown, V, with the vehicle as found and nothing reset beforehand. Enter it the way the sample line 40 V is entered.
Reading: 2.5 V
